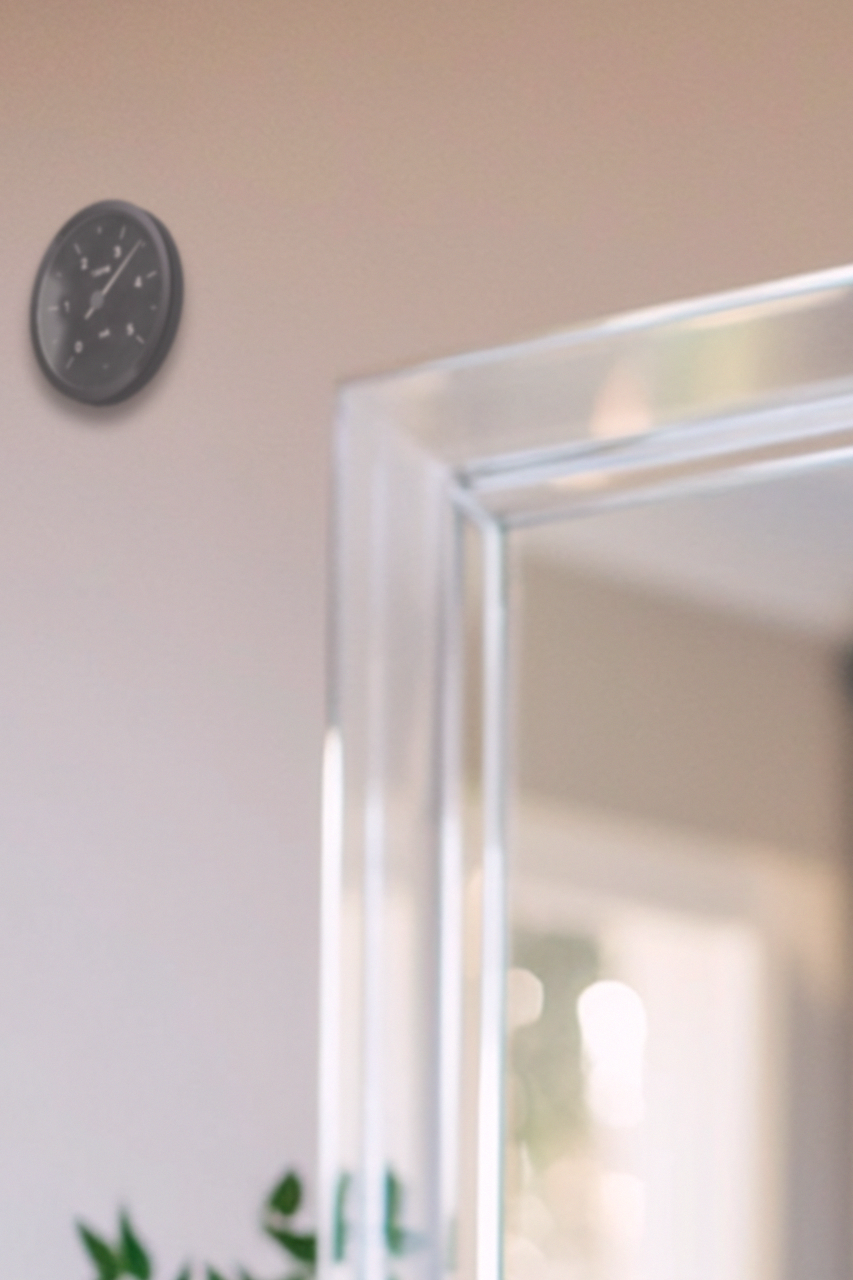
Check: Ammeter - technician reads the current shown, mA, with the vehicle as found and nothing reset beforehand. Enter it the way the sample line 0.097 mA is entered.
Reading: 3.5 mA
